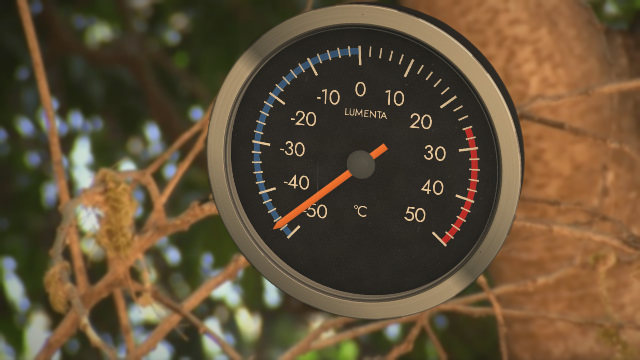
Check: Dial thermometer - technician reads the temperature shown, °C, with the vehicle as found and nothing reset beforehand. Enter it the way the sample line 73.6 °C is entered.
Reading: -47 °C
